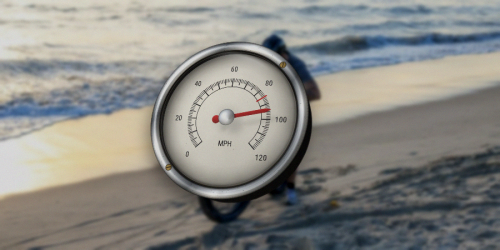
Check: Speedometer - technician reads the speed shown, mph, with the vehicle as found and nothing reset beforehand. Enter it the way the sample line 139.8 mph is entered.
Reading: 95 mph
